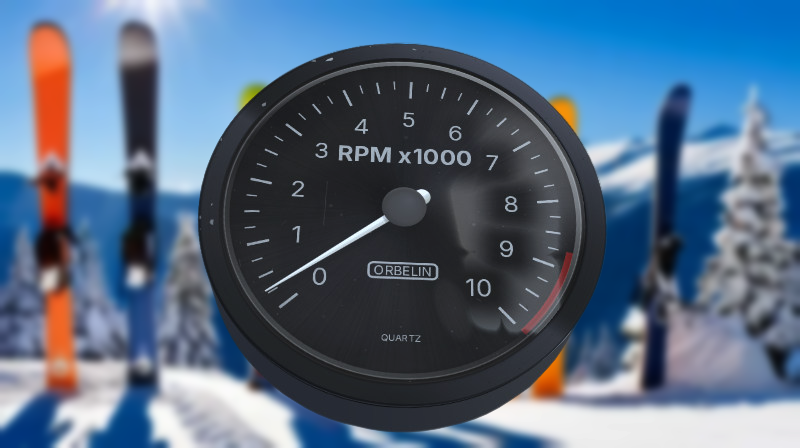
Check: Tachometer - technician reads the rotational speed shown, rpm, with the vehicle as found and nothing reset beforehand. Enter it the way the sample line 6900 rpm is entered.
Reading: 250 rpm
